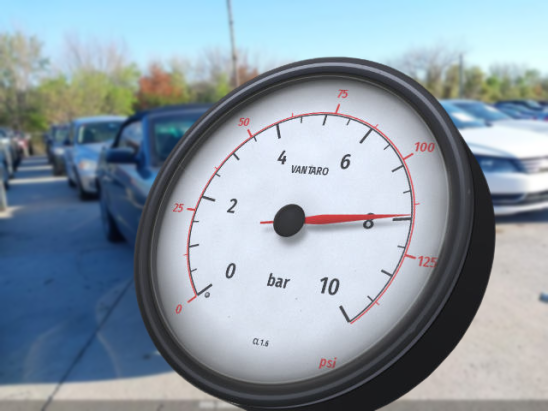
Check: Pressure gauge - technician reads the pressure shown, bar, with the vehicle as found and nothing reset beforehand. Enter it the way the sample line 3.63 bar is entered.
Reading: 8 bar
